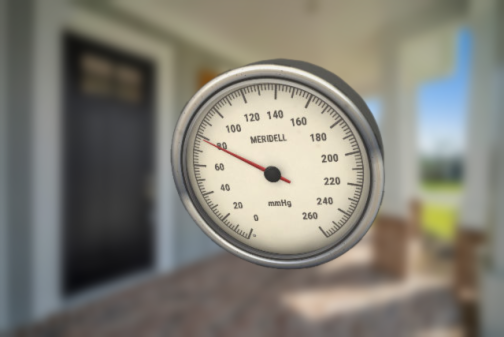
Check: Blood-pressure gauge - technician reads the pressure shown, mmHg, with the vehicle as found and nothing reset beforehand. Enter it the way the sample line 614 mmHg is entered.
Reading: 80 mmHg
